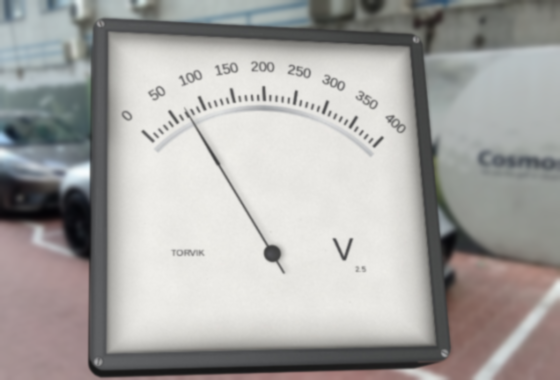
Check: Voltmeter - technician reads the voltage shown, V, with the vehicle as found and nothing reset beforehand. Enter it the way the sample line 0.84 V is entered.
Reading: 70 V
